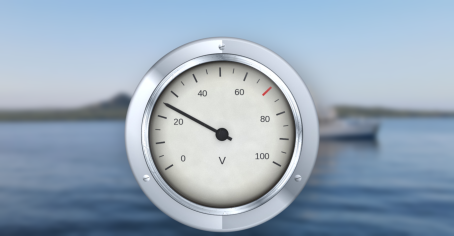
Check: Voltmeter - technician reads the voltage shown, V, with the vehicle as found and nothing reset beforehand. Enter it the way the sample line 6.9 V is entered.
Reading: 25 V
